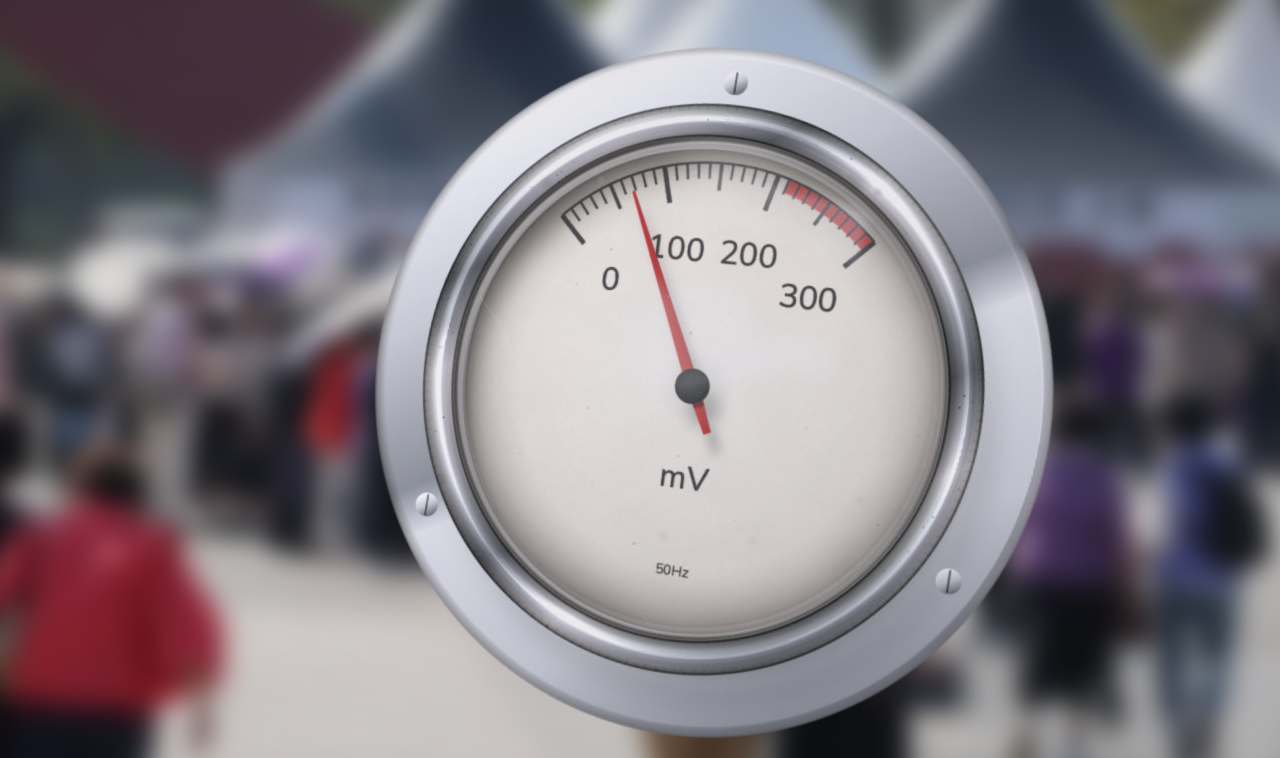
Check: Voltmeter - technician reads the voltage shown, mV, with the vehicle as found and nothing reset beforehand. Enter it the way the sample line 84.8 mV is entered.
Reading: 70 mV
